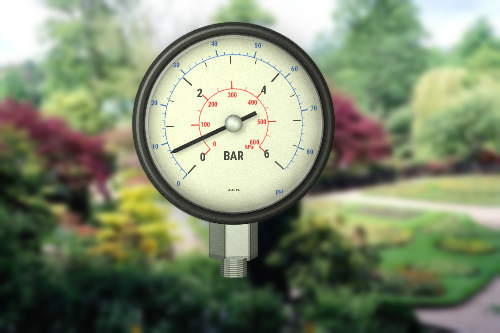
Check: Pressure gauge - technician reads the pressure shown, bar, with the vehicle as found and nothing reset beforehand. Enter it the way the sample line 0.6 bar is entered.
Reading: 0.5 bar
